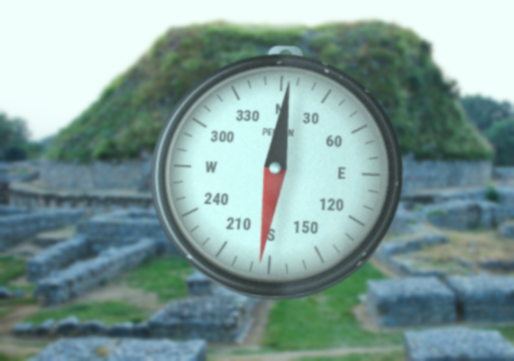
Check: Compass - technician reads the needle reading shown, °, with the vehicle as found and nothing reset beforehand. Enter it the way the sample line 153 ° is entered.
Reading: 185 °
